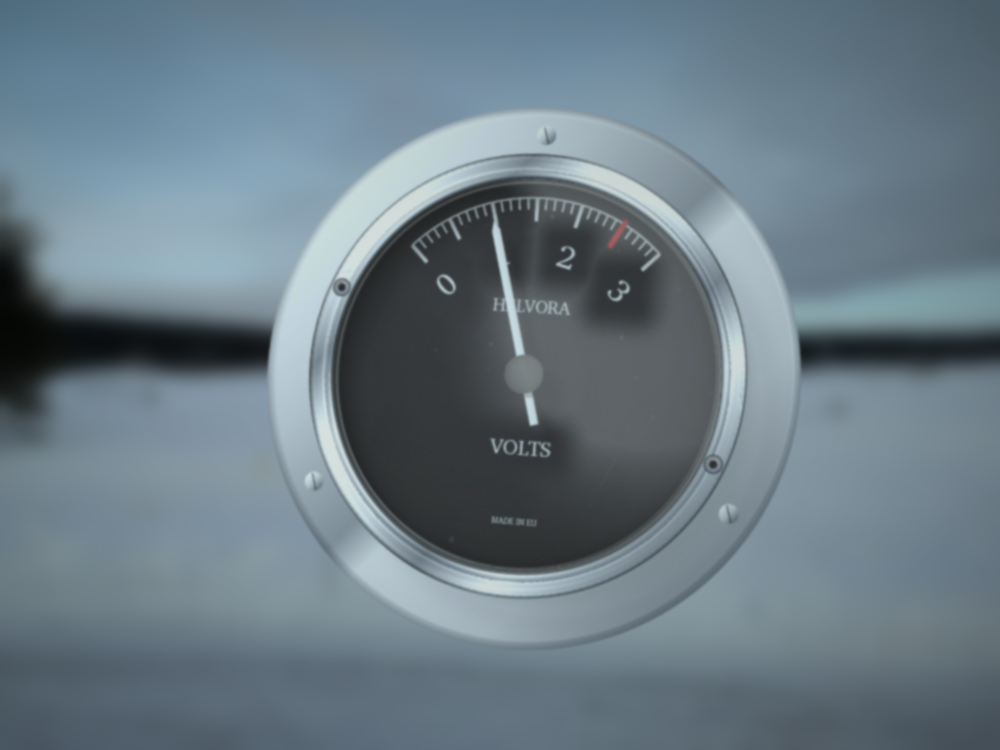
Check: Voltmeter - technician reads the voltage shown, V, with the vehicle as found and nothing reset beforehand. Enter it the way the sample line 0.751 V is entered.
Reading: 1 V
